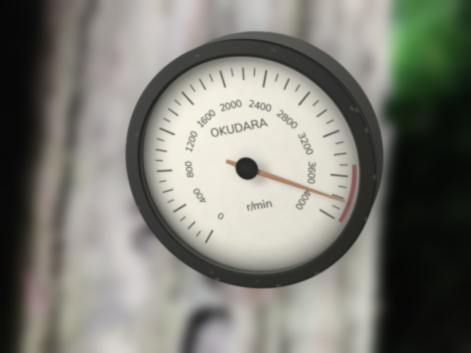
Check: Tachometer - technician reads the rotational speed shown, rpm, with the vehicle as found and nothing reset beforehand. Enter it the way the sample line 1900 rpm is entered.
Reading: 3800 rpm
